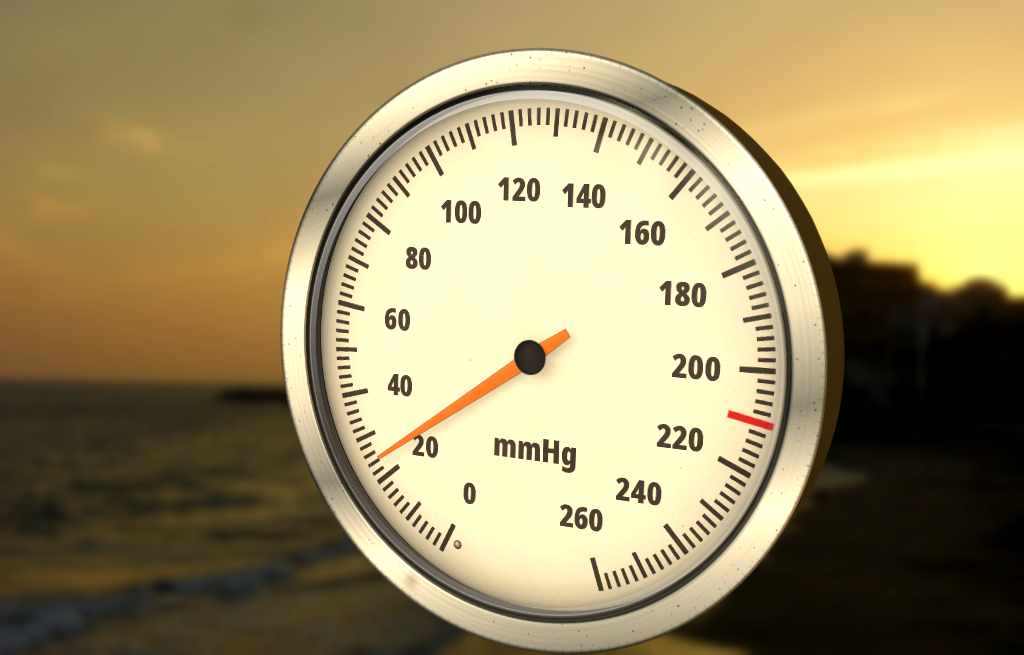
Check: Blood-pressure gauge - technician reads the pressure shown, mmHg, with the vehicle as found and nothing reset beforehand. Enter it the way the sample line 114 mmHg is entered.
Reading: 24 mmHg
